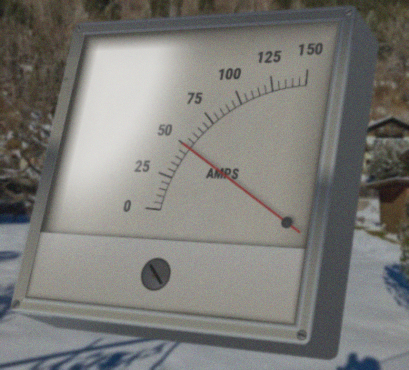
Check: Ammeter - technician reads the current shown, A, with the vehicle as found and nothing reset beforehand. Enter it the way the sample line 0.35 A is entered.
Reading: 50 A
